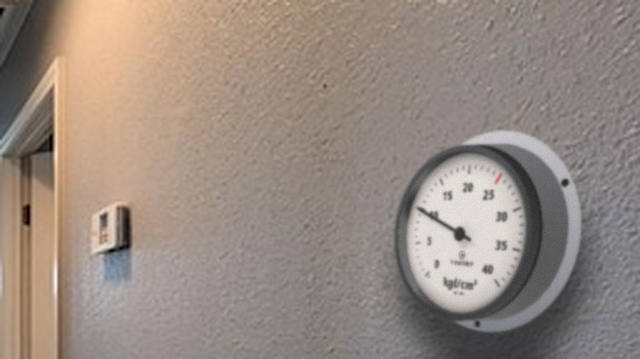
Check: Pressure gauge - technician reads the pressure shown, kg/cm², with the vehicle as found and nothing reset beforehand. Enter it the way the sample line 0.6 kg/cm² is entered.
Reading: 10 kg/cm²
